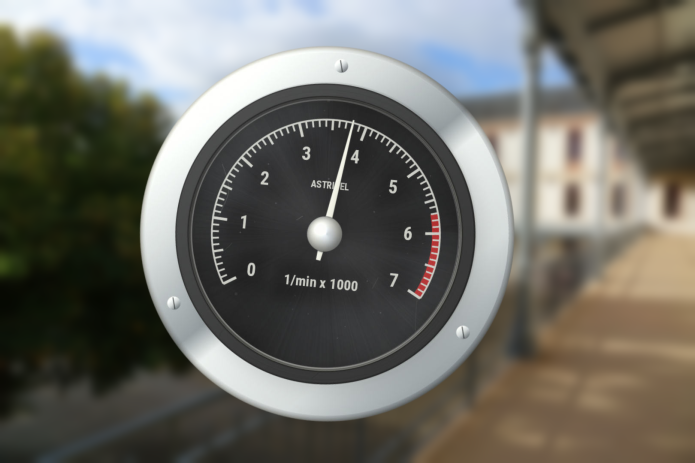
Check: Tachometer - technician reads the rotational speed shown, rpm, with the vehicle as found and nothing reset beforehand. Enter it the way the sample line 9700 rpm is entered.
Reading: 3800 rpm
